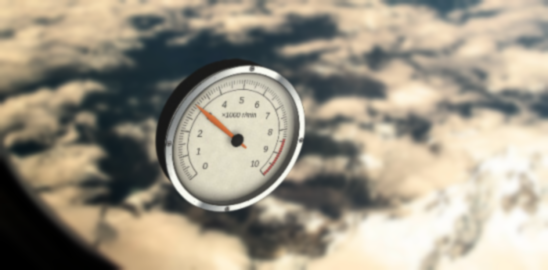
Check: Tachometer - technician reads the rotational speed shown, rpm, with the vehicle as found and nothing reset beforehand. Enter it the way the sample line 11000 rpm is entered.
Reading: 3000 rpm
